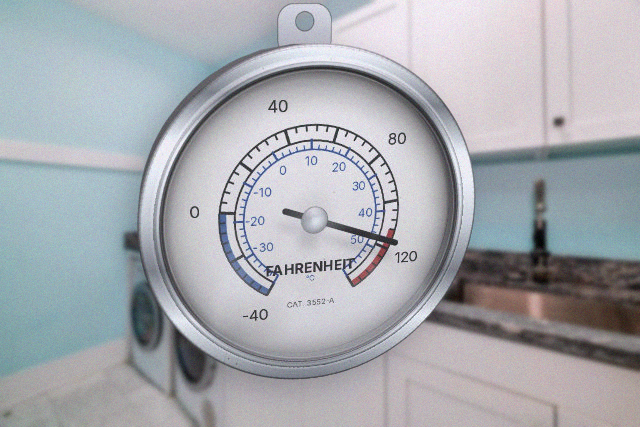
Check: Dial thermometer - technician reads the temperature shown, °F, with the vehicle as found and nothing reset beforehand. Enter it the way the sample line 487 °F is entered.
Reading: 116 °F
